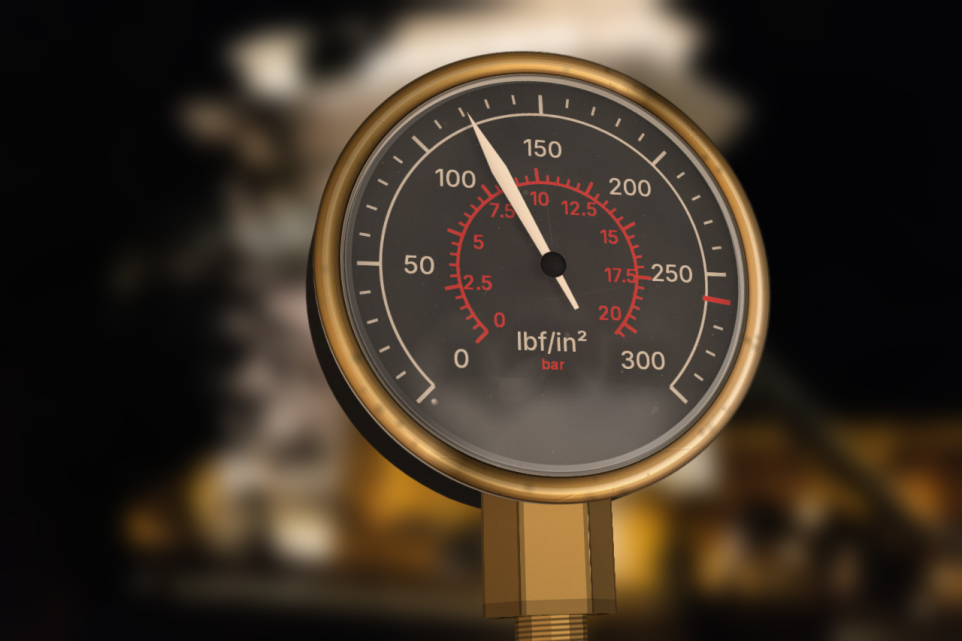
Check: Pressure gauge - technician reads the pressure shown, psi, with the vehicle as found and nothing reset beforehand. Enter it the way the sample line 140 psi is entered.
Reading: 120 psi
